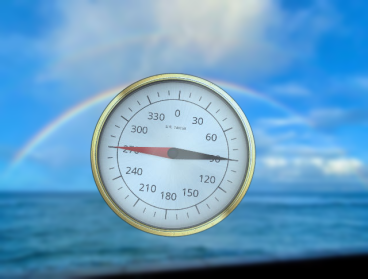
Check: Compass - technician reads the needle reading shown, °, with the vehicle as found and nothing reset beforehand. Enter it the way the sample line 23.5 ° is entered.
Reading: 270 °
